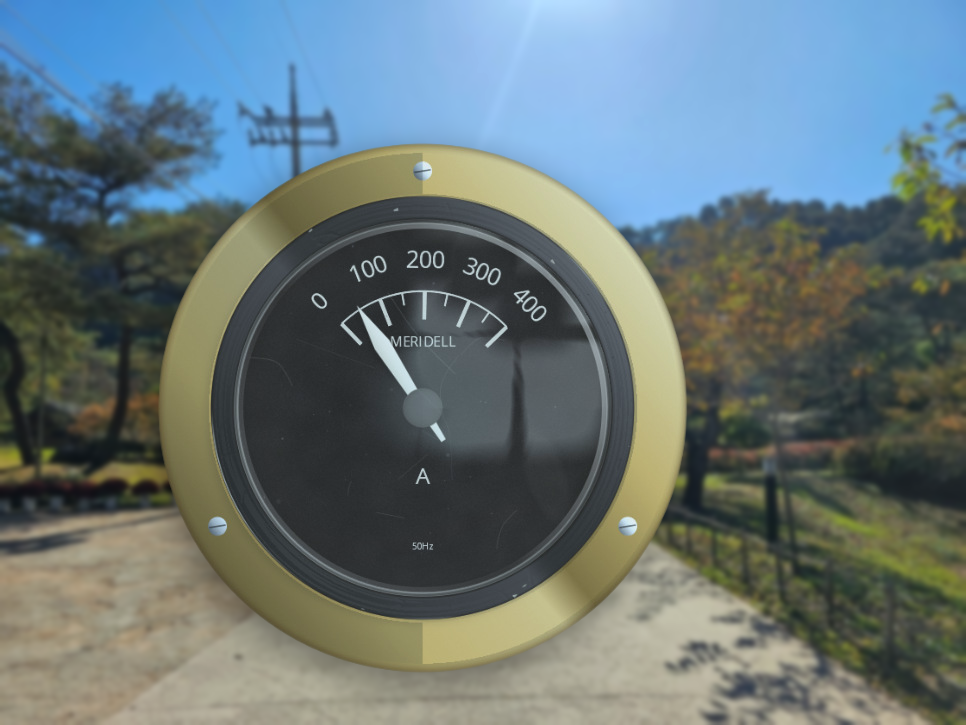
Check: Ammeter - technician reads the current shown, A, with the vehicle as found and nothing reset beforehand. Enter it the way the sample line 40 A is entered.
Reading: 50 A
